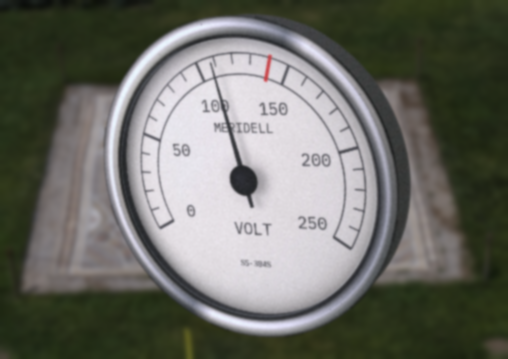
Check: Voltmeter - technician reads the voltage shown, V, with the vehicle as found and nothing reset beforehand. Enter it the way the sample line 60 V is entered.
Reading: 110 V
